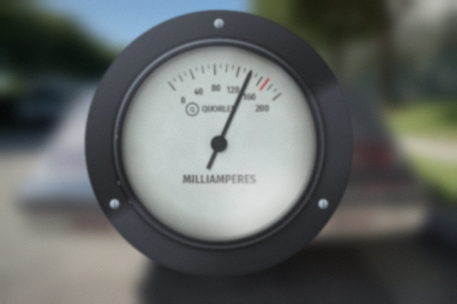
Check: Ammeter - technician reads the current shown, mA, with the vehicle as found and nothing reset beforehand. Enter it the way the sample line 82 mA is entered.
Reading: 140 mA
